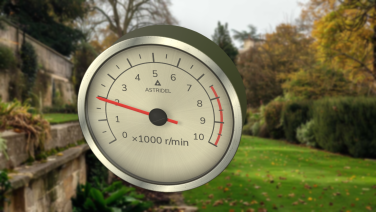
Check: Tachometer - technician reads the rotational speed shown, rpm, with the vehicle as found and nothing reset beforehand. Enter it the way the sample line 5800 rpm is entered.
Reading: 2000 rpm
